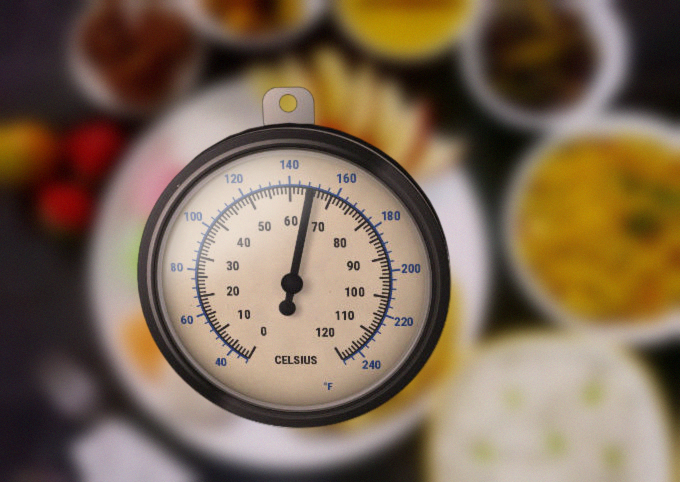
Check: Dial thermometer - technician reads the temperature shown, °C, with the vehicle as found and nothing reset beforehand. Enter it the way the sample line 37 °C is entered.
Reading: 65 °C
